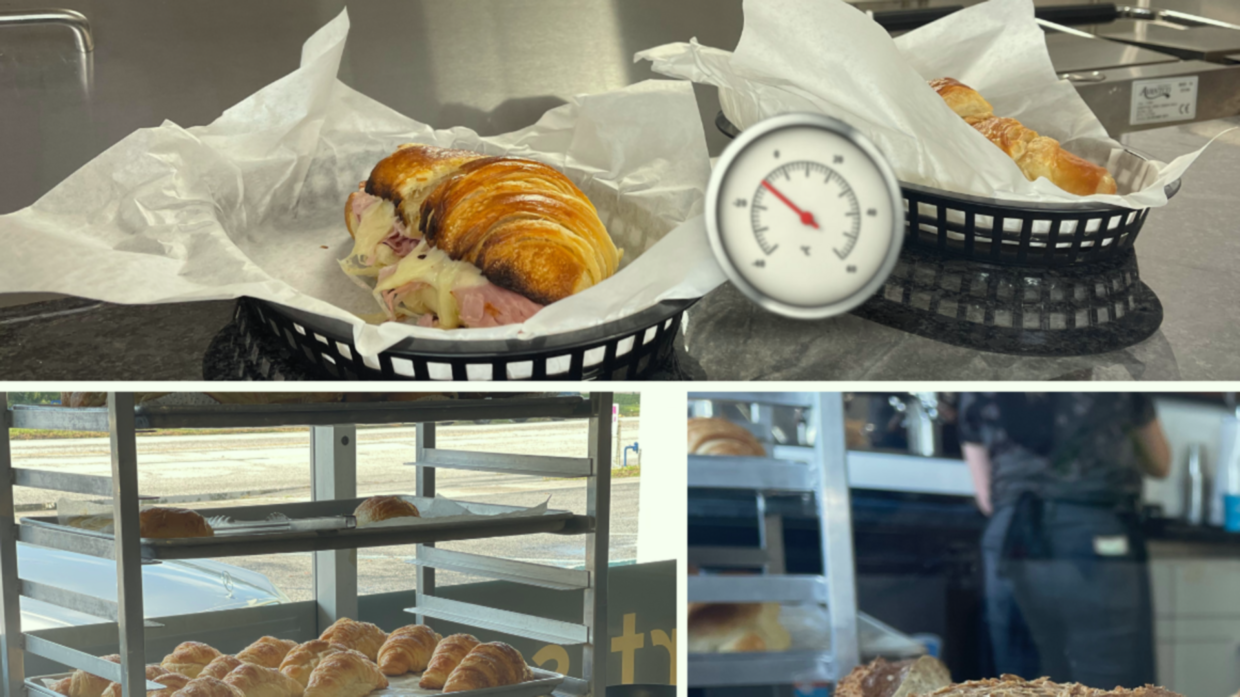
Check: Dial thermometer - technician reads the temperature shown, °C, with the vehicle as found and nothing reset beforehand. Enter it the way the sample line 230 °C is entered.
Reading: -10 °C
